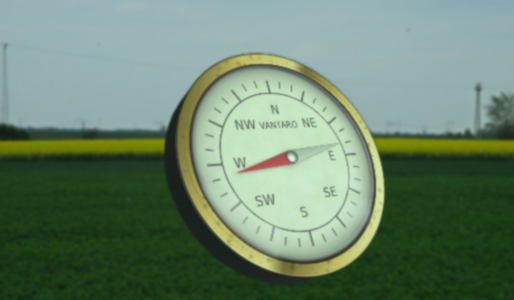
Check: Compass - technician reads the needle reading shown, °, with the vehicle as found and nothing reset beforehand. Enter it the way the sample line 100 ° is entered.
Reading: 260 °
